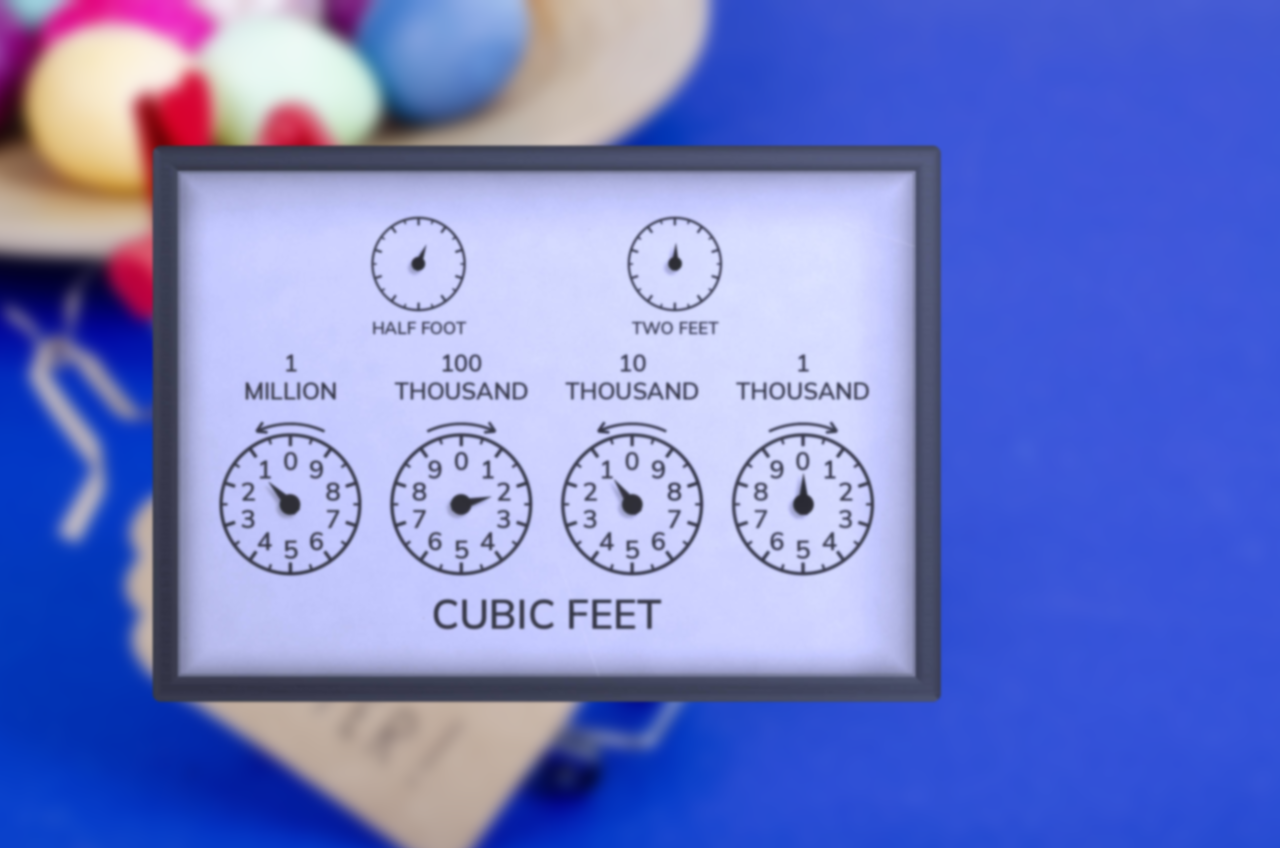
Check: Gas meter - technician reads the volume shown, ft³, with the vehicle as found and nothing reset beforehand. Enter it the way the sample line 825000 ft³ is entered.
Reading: 121000 ft³
